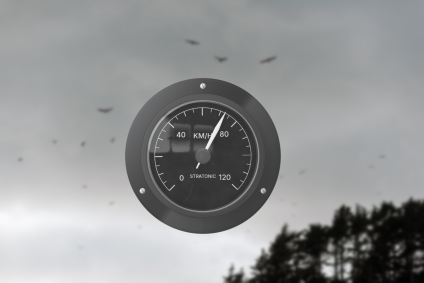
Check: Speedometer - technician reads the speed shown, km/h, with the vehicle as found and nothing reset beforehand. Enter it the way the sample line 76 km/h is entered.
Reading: 72.5 km/h
